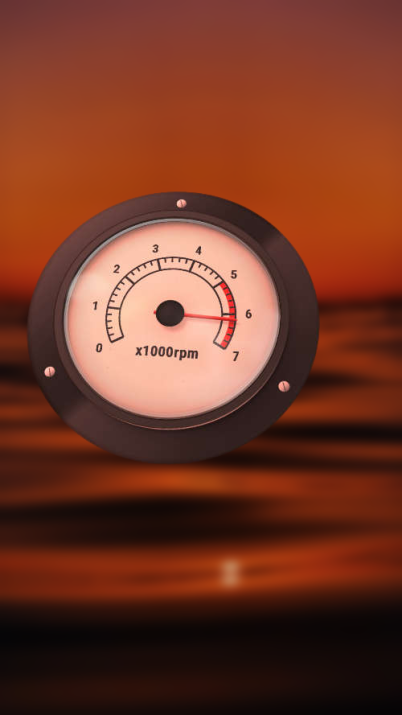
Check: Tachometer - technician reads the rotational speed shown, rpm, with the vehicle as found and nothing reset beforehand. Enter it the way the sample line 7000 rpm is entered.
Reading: 6200 rpm
